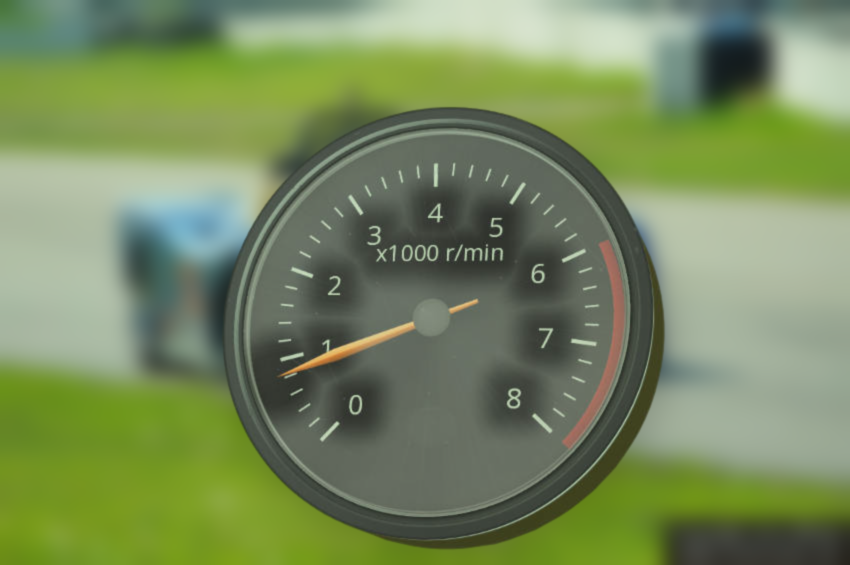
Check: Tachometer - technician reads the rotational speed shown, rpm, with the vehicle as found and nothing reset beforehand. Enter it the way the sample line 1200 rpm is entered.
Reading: 800 rpm
